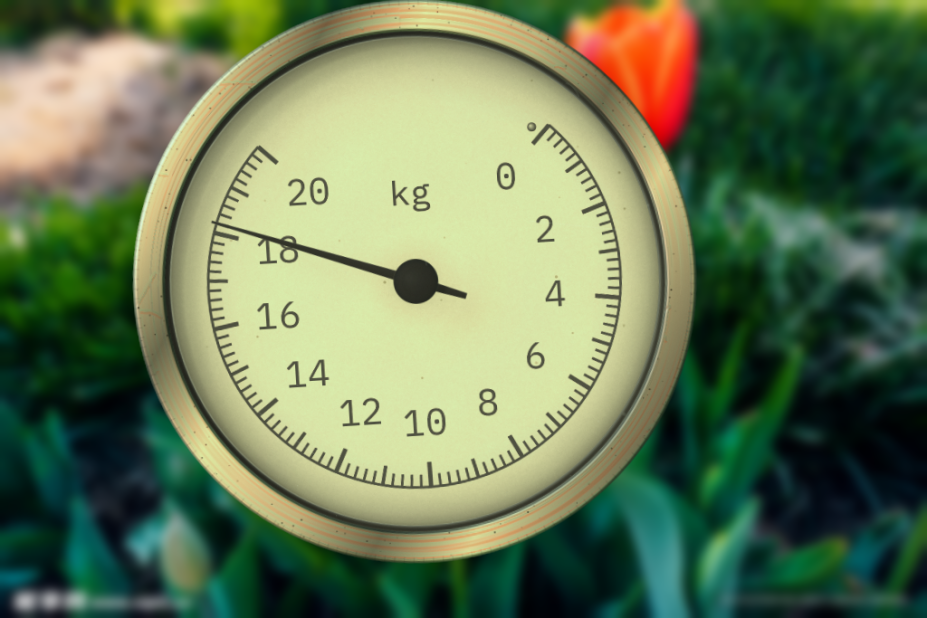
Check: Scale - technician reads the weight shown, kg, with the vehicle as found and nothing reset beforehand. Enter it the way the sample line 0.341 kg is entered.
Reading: 18.2 kg
